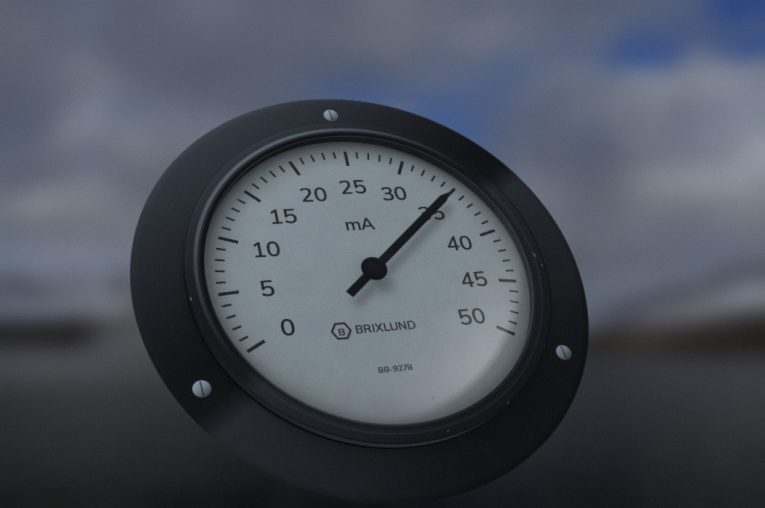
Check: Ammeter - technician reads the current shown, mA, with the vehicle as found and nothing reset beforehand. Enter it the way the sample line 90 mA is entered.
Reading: 35 mA
